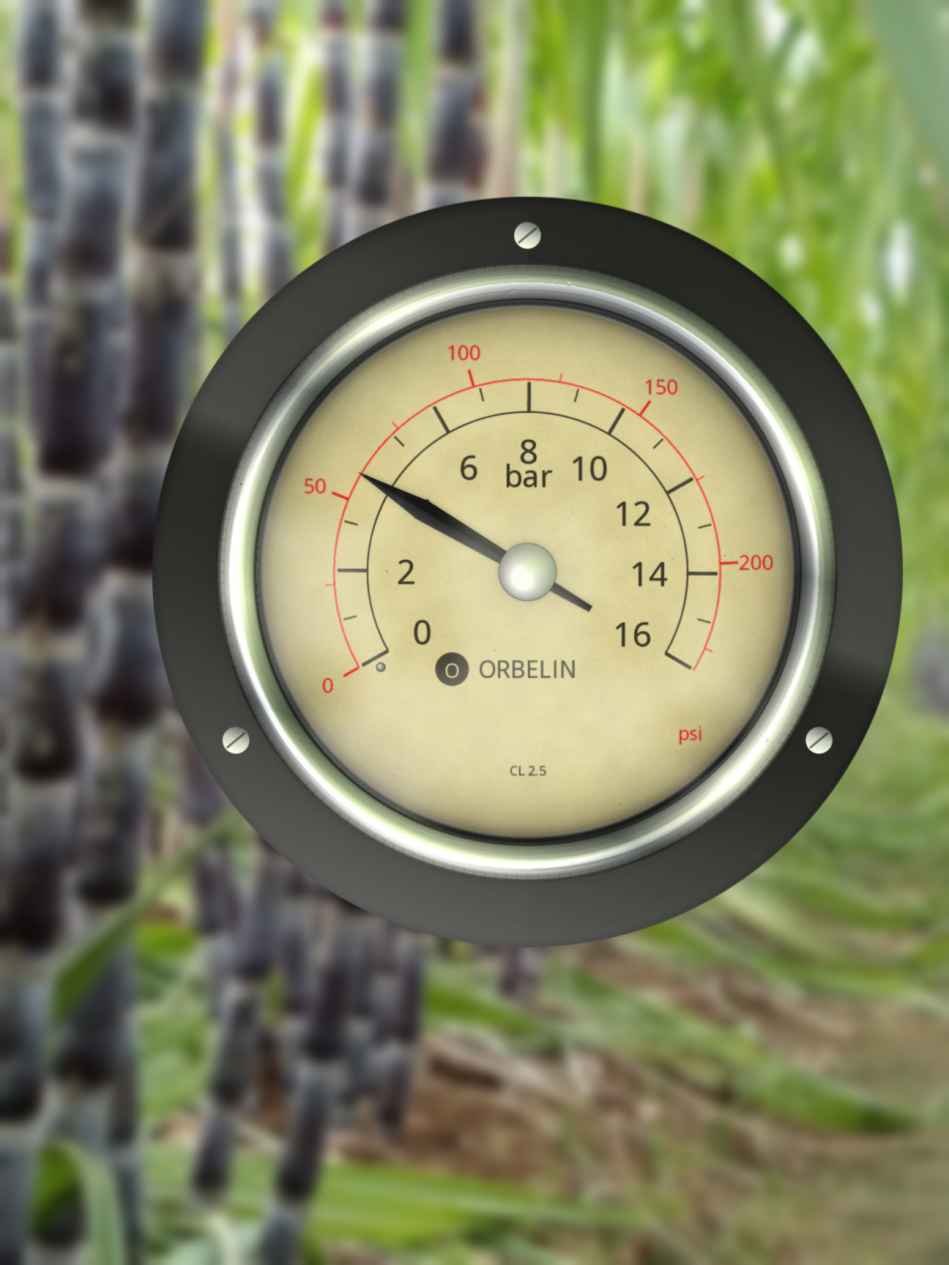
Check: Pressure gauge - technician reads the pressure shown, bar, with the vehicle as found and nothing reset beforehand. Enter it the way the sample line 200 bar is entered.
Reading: 4 bar
